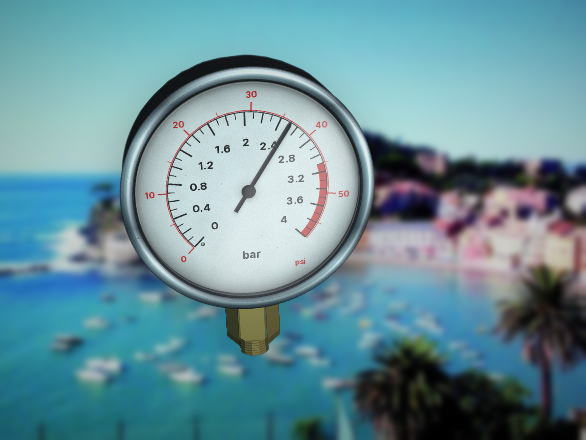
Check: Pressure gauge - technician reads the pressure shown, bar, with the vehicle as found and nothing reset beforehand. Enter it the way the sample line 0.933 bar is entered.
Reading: 2.5 bar
